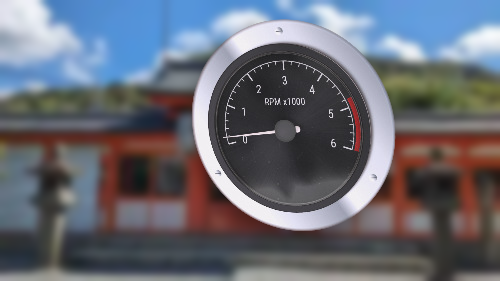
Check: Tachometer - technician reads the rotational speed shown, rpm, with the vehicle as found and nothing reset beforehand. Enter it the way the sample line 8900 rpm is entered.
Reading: 200 rpm
